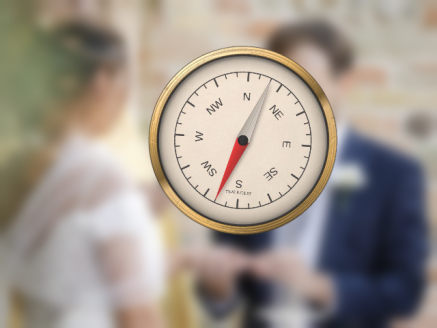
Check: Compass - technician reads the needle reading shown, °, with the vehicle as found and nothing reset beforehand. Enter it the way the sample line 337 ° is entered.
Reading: 200 °
